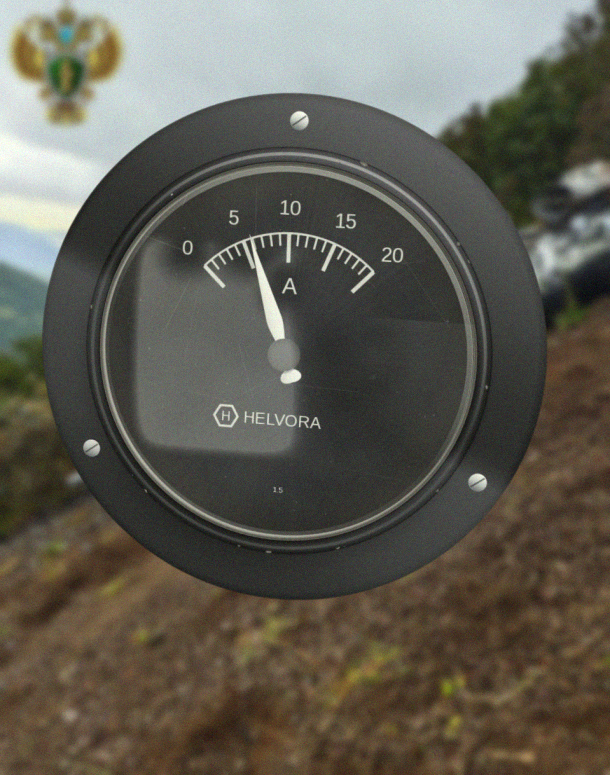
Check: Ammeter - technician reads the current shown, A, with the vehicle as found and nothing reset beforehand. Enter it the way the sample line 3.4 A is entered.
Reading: 6 A
